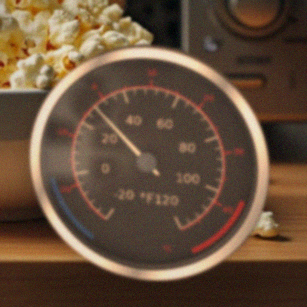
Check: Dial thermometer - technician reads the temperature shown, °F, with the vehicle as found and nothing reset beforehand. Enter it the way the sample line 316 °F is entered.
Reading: 28 °F
